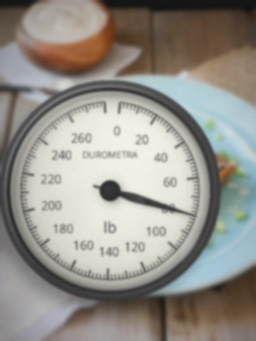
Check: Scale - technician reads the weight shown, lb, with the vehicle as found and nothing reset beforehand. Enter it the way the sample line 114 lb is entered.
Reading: 80 lb
